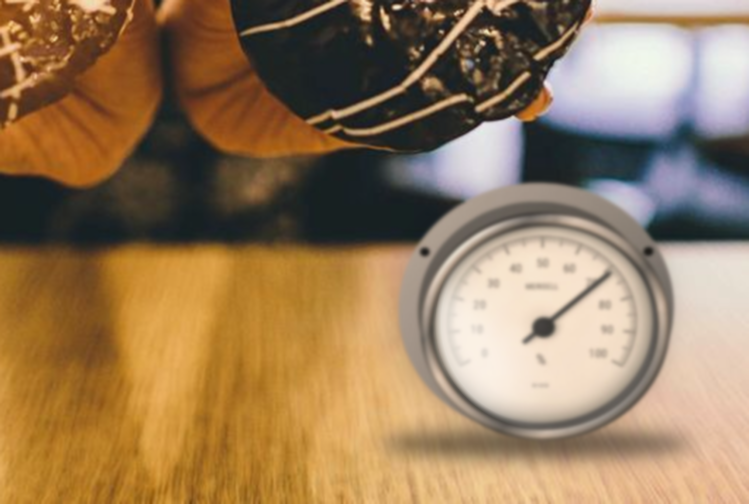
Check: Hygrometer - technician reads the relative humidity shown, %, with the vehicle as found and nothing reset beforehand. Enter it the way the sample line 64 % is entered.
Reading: 70 %
